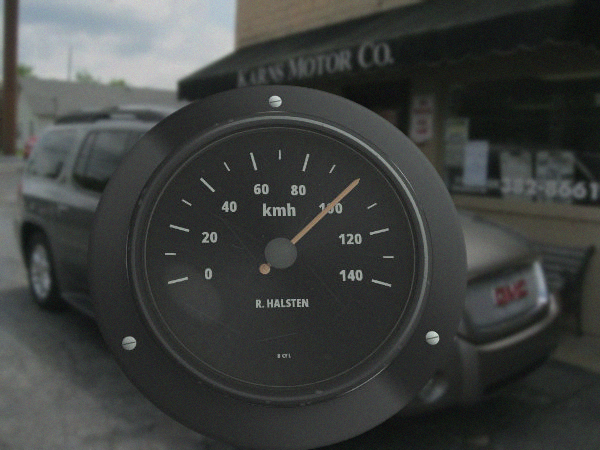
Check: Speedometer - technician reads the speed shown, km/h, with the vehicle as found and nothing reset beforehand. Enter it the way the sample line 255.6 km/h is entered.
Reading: 100 km/h
